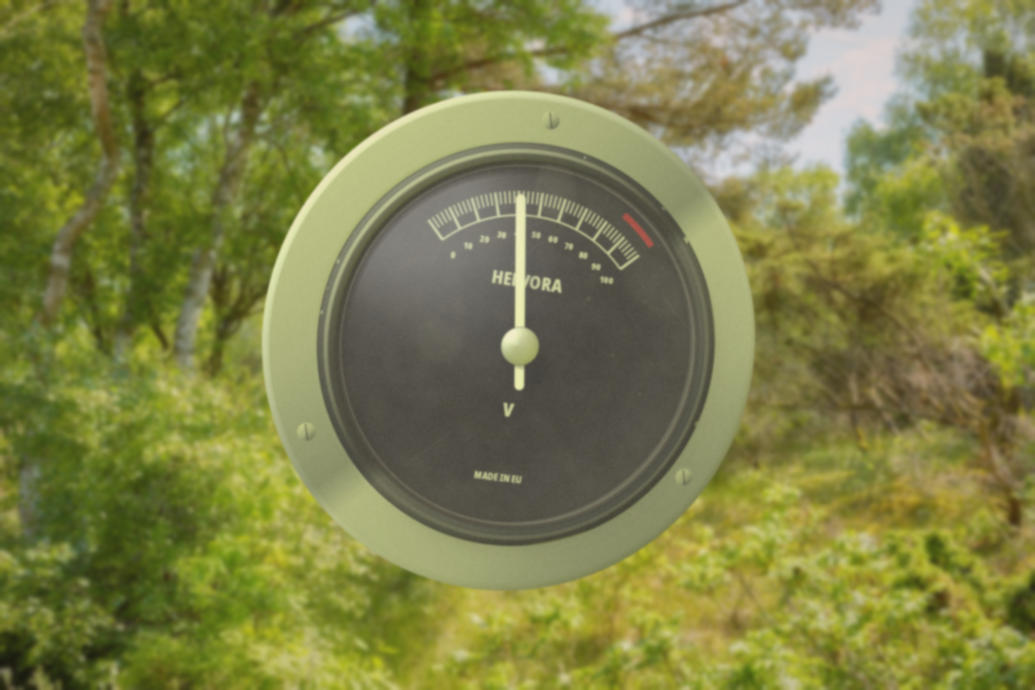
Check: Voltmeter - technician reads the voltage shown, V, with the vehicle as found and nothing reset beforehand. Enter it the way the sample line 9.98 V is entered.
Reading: 40 V
